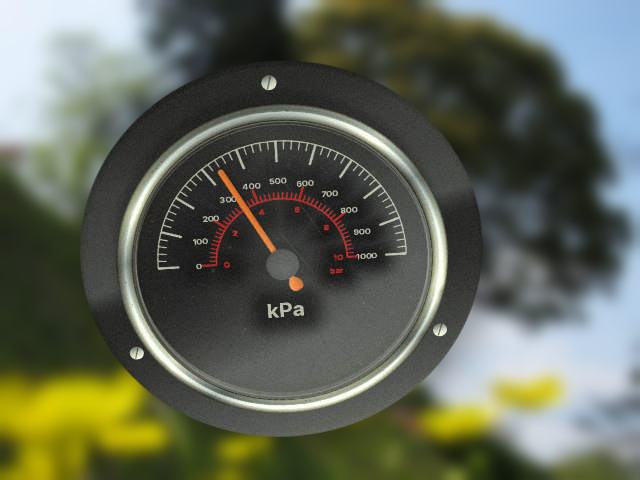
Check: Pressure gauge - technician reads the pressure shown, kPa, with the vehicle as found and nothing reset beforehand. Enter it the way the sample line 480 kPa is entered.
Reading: 340 kPa
